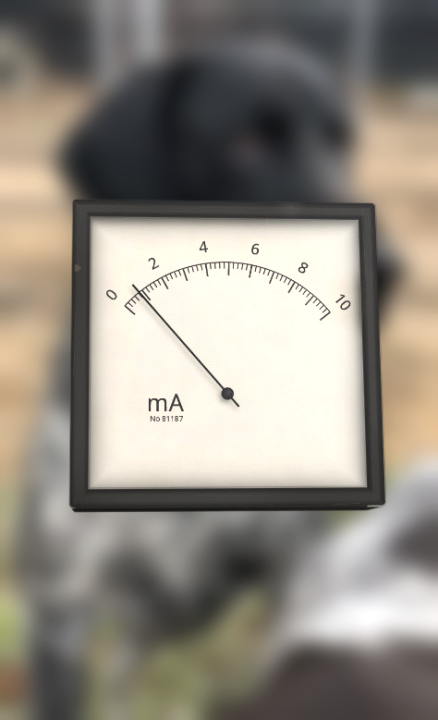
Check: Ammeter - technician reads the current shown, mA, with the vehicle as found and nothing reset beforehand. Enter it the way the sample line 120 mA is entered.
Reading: 0.8 mA
